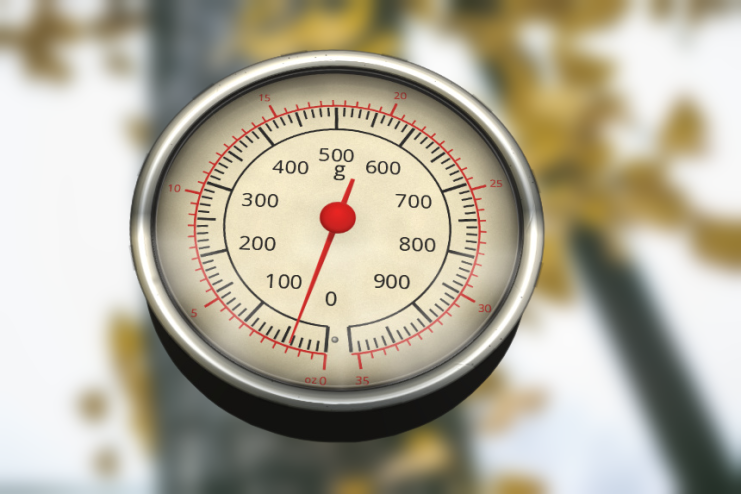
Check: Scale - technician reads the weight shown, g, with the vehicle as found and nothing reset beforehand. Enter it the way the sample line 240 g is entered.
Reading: 40 g
